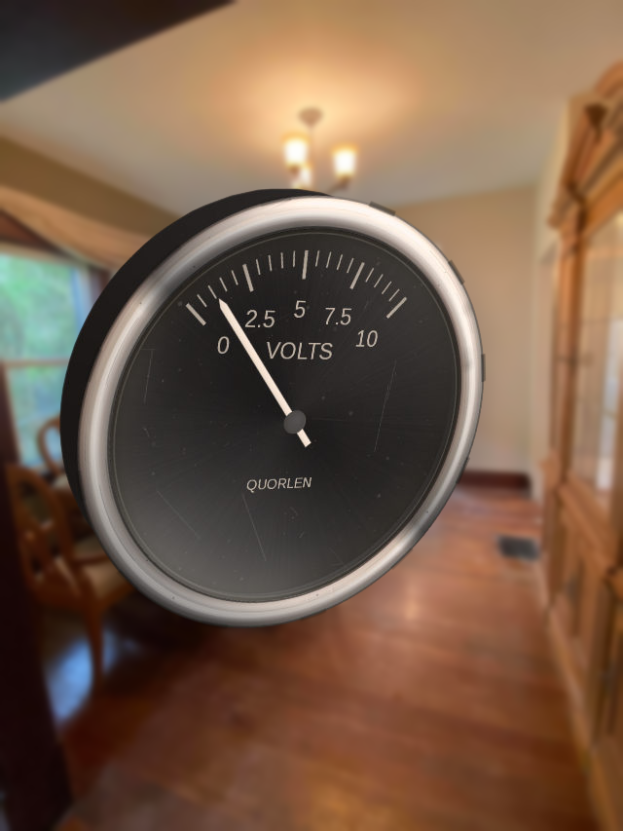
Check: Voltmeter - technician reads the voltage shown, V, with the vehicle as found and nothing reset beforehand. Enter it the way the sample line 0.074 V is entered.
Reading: 1 V
